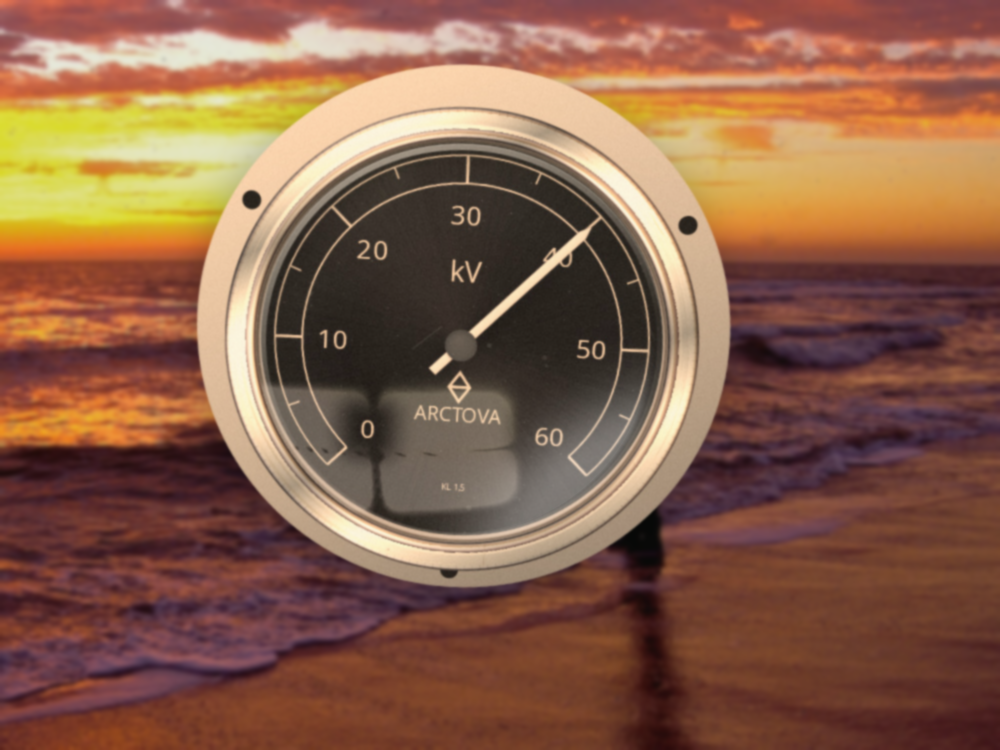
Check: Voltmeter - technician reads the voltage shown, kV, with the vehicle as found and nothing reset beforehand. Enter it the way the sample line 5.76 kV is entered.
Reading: 40 kV
